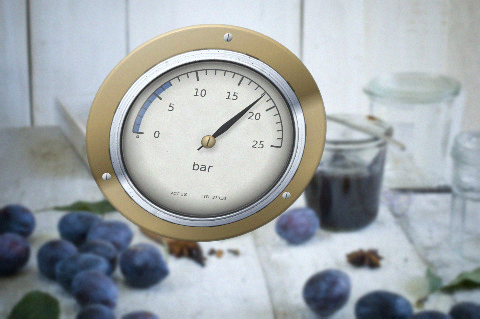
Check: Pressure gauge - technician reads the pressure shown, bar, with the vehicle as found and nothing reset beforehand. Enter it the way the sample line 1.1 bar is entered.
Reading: 18 bar
